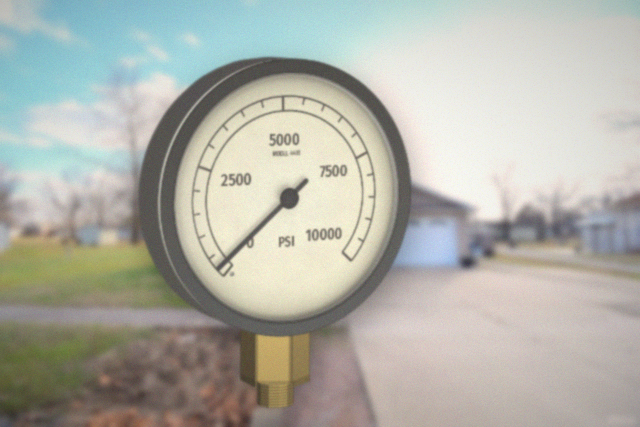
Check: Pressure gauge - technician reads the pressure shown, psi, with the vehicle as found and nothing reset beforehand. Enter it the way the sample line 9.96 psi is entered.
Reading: 250 psi
